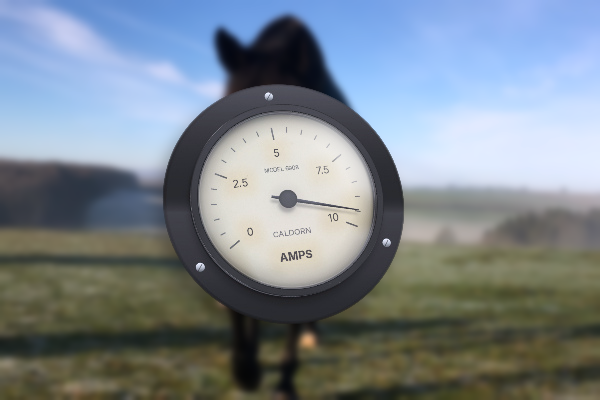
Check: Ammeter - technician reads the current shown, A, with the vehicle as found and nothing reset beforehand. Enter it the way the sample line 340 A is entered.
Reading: 9.5 A
